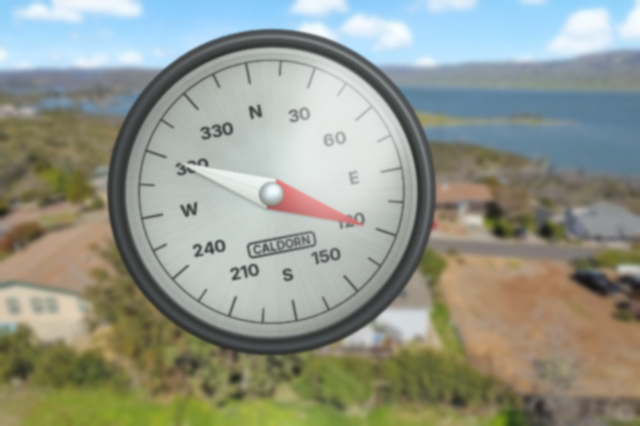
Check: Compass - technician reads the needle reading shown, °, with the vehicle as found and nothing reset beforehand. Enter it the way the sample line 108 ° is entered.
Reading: 120 °
